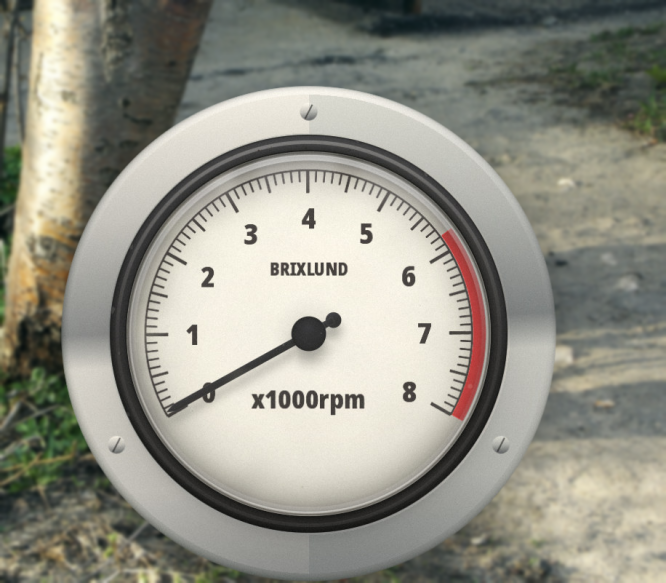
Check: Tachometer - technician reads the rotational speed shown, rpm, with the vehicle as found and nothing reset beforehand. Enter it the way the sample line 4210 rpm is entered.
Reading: 50 rpm
